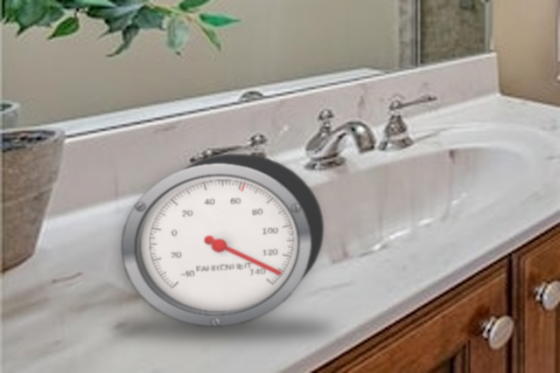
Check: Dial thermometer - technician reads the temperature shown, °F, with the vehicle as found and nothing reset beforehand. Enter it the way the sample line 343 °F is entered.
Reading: 130 °F
